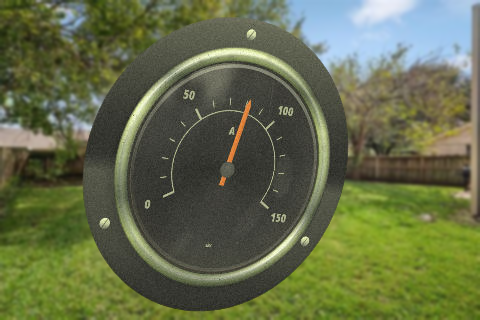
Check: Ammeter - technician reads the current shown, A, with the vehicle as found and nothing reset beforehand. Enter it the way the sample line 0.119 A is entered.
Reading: 80 A
